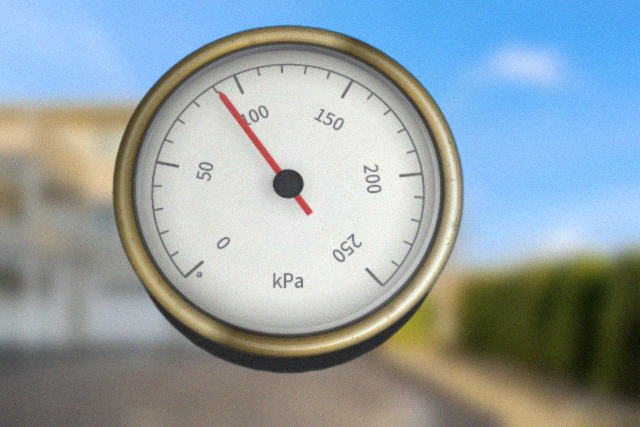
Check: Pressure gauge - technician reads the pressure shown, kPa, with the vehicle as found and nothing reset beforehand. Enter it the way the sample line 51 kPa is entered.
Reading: 90 kPa
